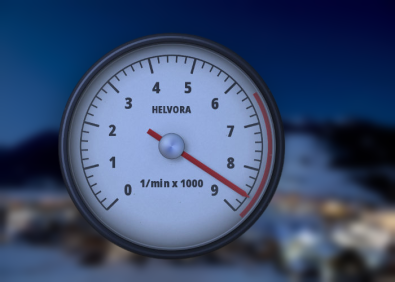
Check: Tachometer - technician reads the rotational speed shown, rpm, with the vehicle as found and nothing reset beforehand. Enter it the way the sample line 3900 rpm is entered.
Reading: 8600 rpm
